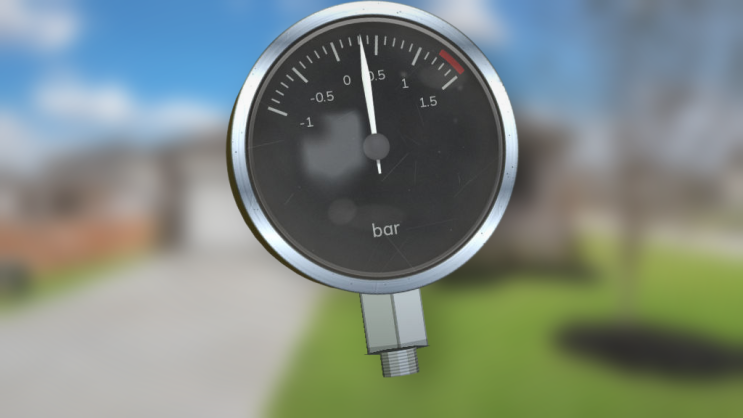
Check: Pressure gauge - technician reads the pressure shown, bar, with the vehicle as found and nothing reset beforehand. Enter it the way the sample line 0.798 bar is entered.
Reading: 0.3 bar
